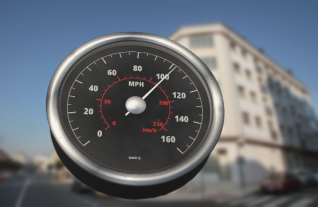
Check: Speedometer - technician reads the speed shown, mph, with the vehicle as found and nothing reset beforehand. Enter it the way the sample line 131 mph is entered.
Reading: 102.5 mph
